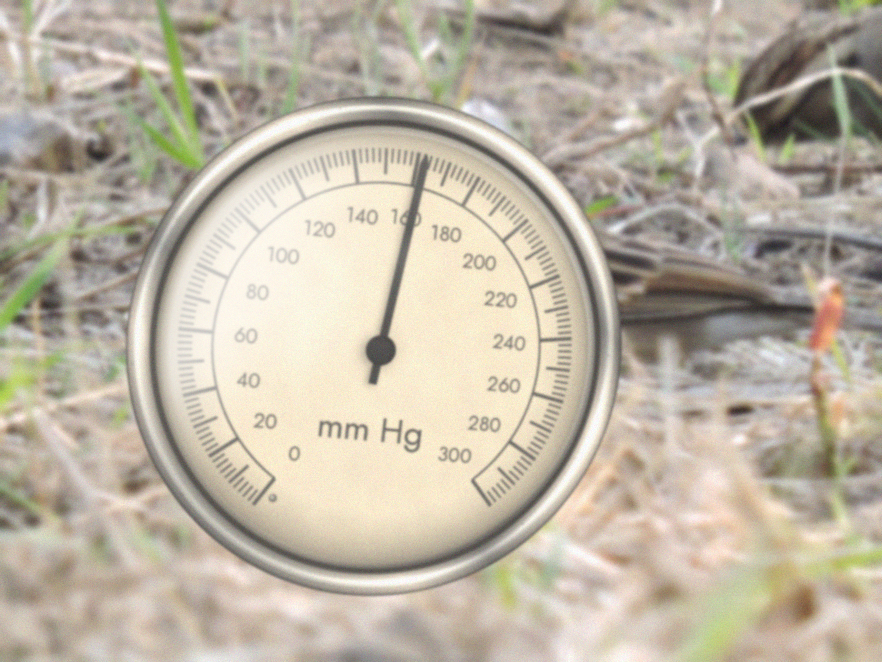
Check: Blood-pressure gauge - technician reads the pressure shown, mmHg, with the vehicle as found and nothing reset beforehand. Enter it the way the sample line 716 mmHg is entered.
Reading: 162 mmHg
